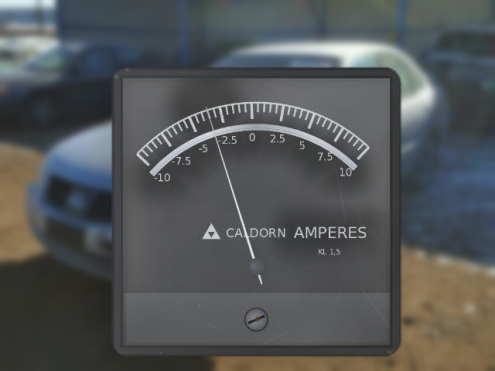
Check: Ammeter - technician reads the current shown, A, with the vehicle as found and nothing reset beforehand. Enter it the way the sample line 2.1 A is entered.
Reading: -3.5 A
